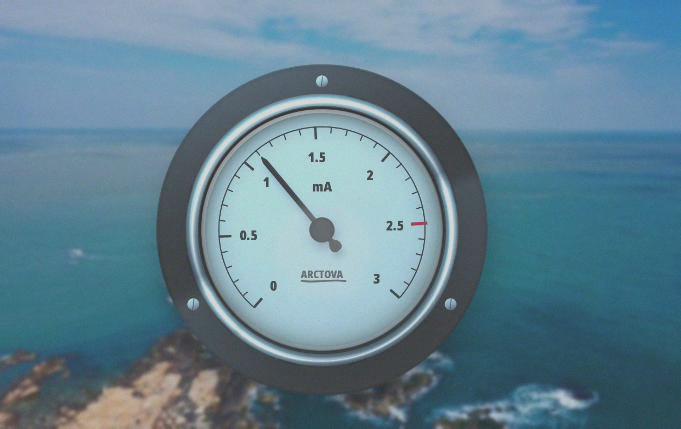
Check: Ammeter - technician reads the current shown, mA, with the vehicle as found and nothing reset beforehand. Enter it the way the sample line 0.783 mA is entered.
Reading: 1.1 mA
